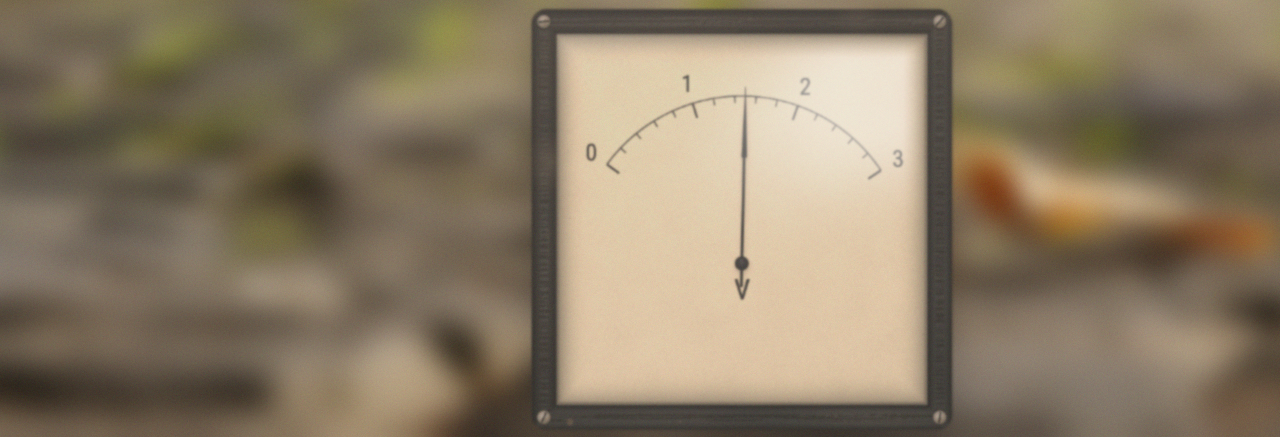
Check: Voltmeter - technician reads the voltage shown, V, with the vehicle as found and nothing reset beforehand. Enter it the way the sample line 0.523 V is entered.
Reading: 1.5 V
